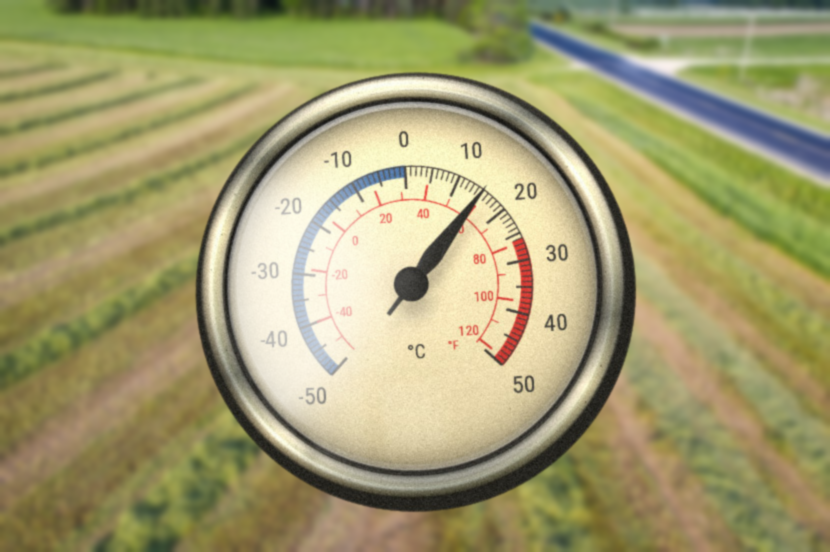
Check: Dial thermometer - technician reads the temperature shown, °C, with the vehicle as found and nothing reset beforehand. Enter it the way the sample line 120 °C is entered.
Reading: 15 °C
